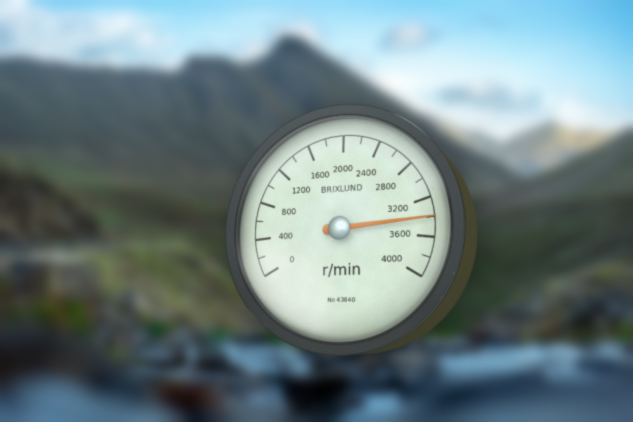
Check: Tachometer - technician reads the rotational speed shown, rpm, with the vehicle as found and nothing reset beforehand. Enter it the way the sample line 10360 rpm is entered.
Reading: 3400 rpm
